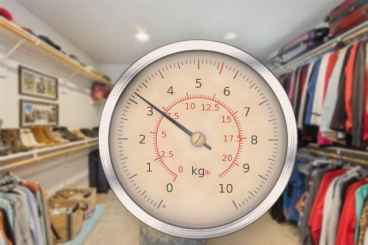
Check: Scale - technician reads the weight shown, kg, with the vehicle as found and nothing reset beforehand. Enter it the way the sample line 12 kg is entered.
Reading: 3.2 kg
